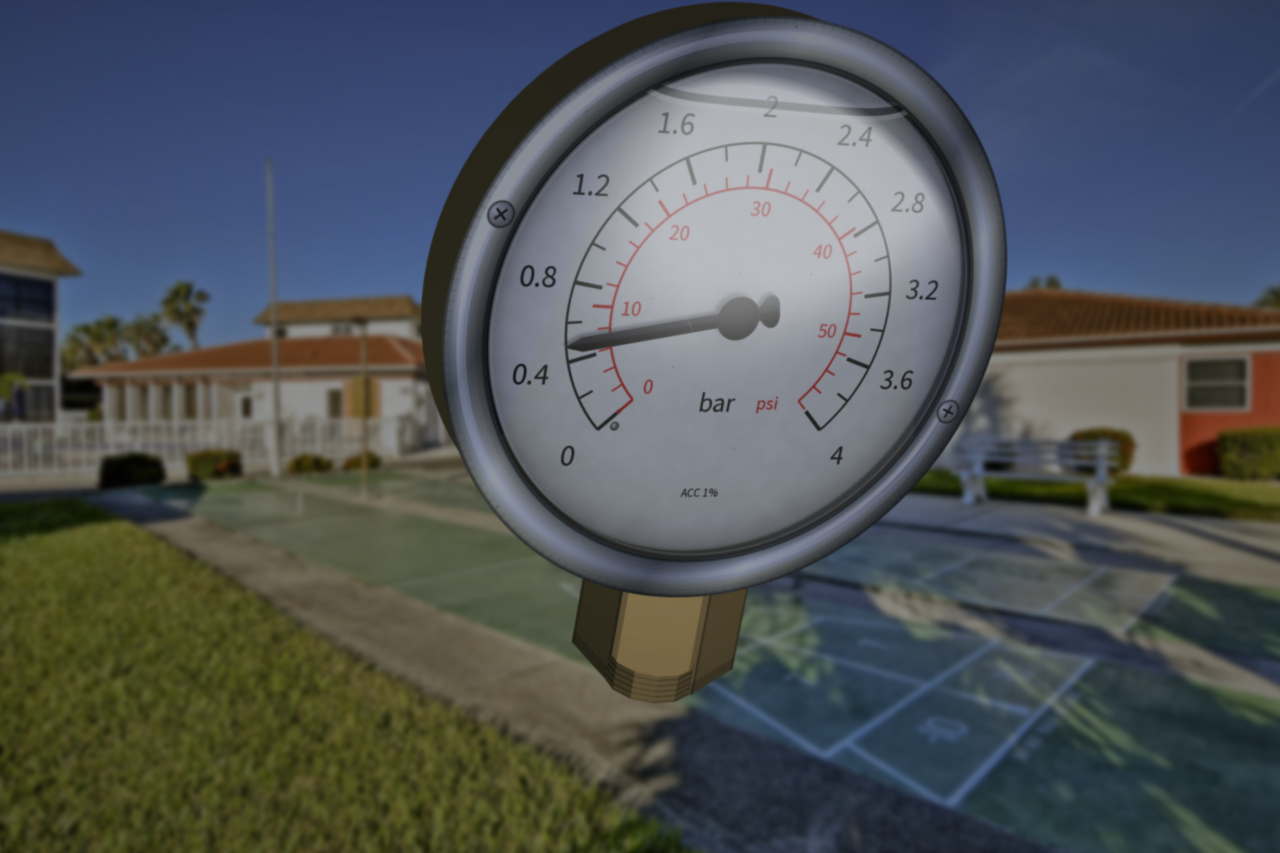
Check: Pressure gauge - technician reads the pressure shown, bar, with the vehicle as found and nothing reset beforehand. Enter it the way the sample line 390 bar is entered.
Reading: 0.5 bar
